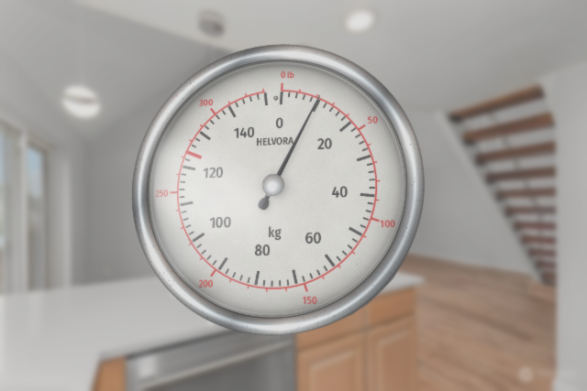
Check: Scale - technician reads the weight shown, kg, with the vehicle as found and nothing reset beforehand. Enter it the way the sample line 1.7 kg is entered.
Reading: 10 kg
